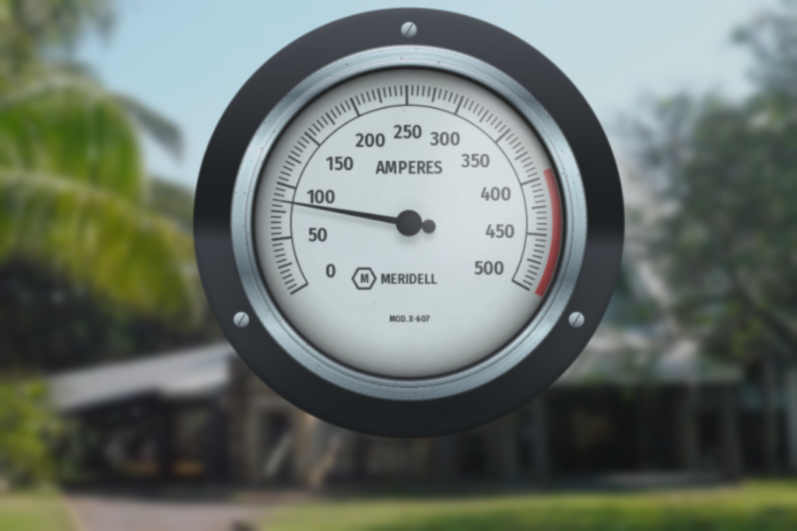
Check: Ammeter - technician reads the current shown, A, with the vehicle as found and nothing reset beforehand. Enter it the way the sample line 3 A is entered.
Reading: 85 A
